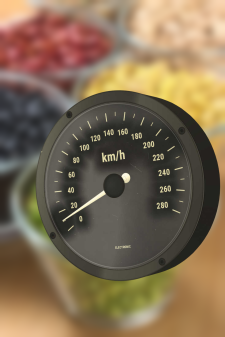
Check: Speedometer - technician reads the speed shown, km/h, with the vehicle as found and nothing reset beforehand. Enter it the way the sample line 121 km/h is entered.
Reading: 10 km/h
